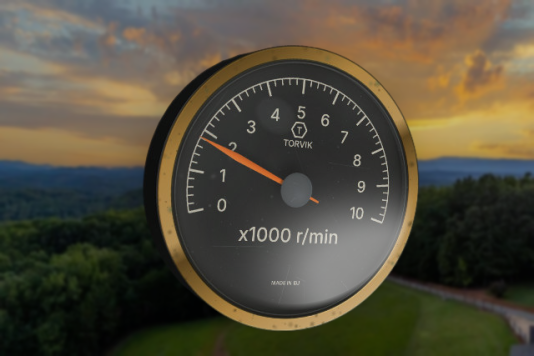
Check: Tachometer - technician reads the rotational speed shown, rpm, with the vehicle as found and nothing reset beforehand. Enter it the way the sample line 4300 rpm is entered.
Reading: 1800 rpm
